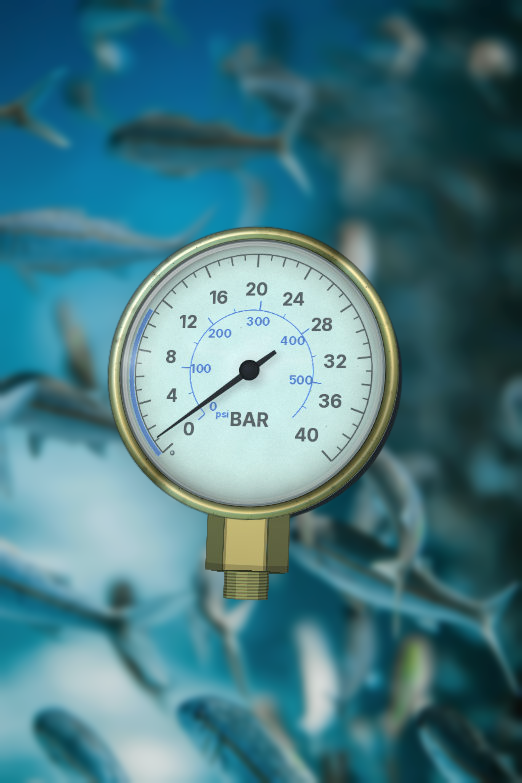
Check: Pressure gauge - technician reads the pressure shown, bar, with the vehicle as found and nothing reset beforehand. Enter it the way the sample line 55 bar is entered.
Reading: 1 bar
